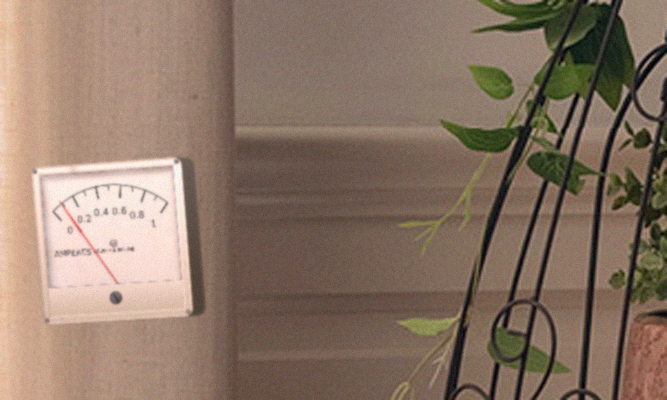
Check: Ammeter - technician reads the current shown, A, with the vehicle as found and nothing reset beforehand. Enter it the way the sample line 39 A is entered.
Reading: 0.1 A
